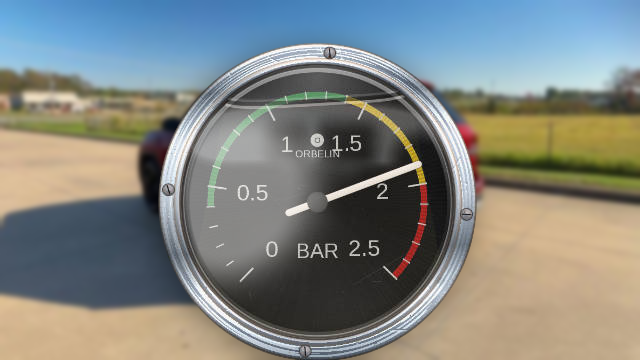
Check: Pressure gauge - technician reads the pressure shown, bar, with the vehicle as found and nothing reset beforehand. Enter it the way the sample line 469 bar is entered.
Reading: 1.9 bar
